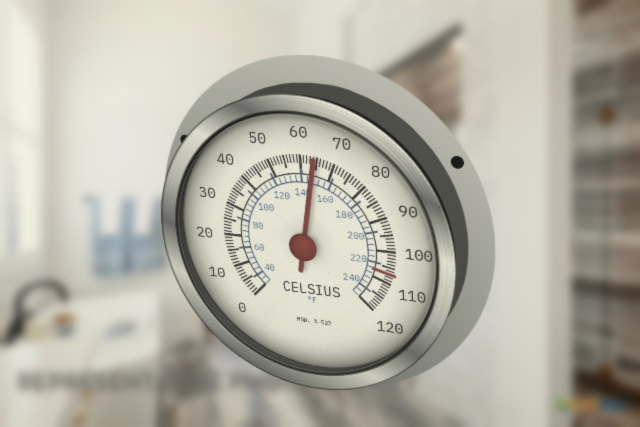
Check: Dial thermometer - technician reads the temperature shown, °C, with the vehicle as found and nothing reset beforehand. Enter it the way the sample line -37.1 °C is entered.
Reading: 65 °C
